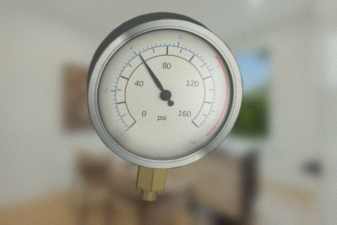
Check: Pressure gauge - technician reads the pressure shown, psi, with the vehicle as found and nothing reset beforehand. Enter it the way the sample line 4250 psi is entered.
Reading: 60 psi
